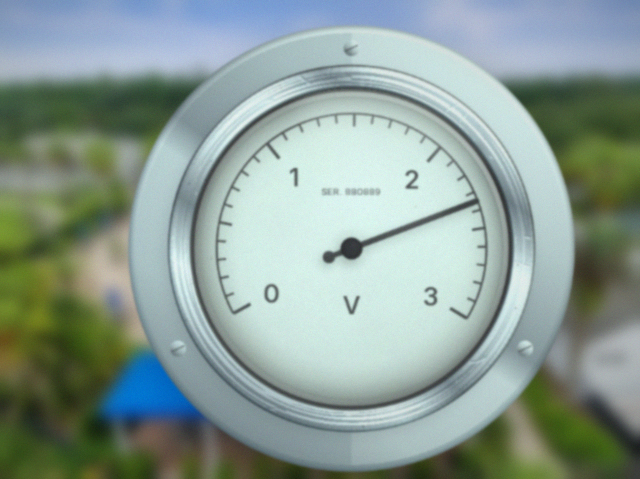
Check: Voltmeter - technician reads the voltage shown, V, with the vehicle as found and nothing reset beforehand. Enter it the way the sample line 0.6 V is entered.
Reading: 2.35 V
